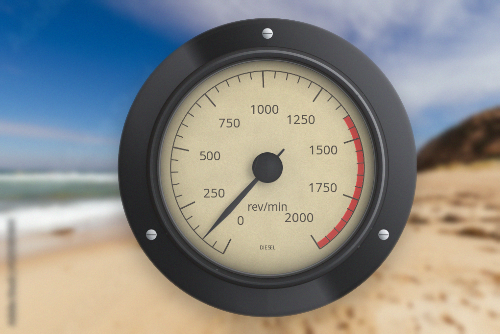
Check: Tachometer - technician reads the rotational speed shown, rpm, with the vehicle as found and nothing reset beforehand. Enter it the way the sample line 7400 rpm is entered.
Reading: 100 rpm
